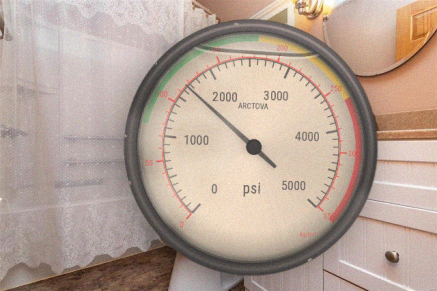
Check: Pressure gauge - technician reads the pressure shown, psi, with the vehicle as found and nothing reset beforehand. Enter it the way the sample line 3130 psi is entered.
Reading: 1650 psi
